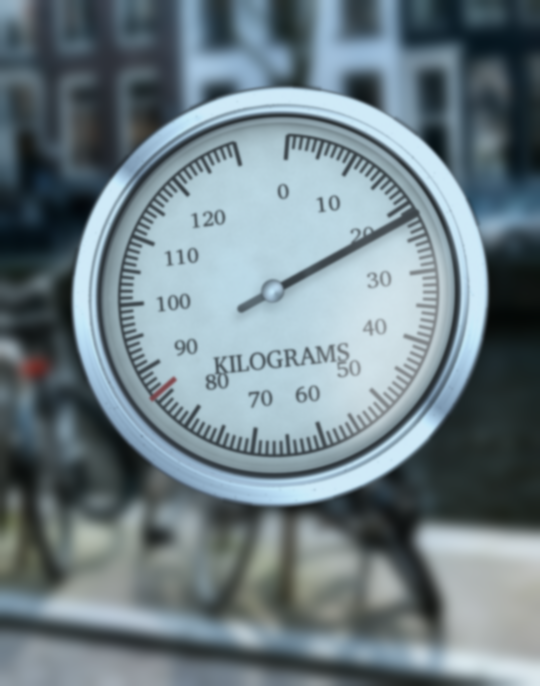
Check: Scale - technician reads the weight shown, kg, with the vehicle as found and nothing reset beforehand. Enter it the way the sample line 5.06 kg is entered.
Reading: 22 kg
